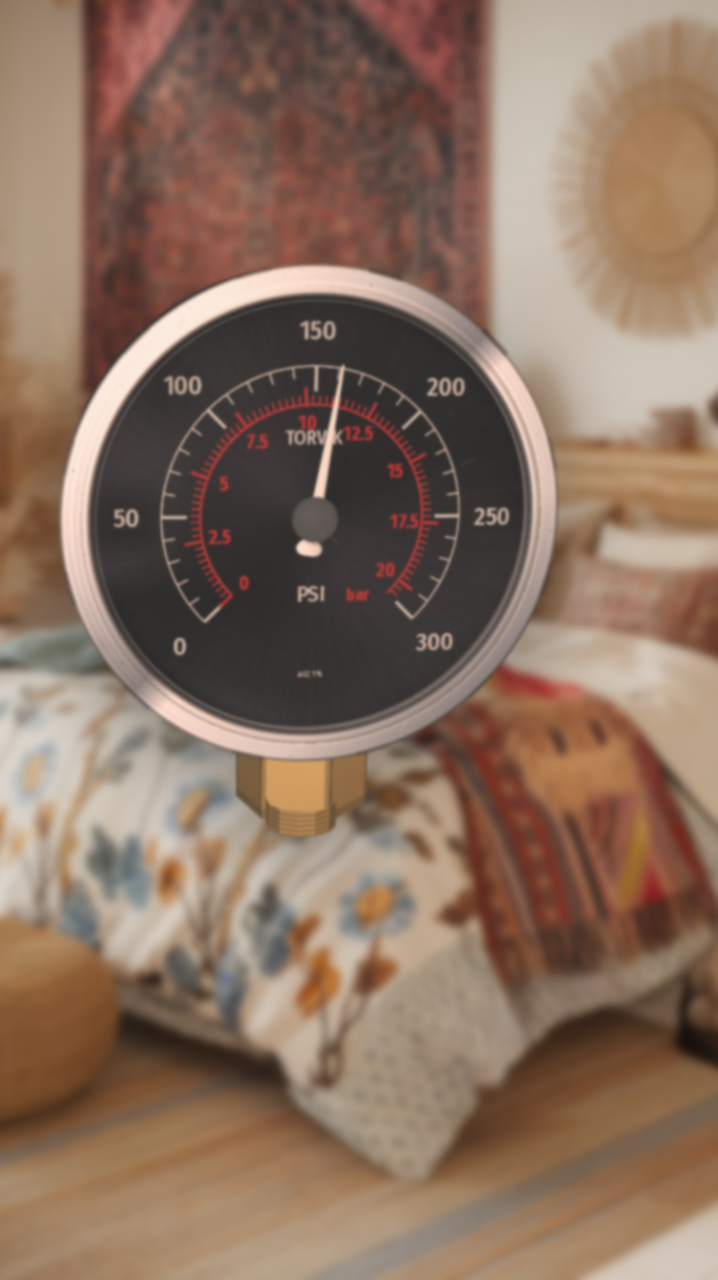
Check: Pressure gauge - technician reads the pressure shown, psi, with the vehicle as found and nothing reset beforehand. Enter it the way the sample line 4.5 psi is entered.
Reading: 160 psi
